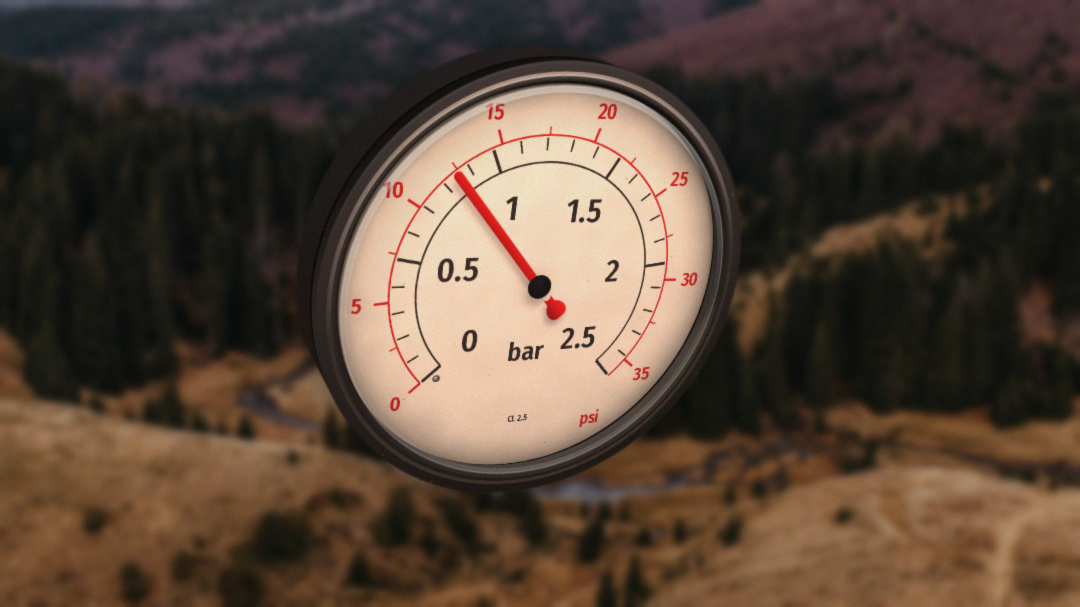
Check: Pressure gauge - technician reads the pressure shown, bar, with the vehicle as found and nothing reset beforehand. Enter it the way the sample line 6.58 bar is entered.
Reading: 0.85 bar
